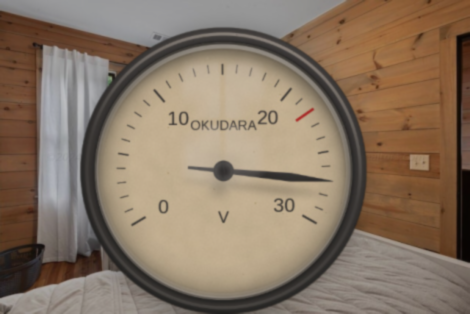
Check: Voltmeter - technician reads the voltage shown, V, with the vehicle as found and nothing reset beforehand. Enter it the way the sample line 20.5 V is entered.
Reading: 27 V
